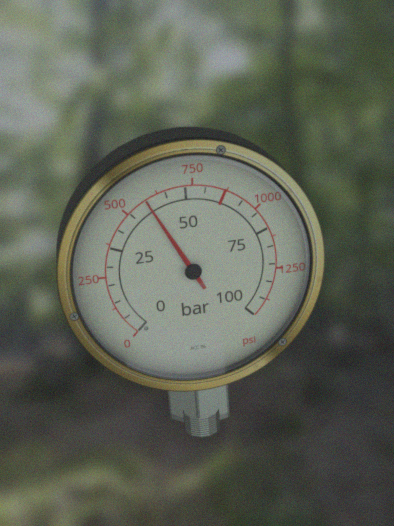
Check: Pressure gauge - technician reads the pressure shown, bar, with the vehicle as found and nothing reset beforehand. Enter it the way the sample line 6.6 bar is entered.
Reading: 40 bar
